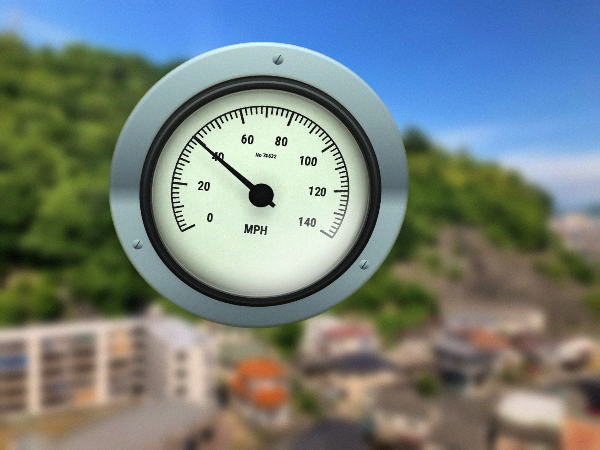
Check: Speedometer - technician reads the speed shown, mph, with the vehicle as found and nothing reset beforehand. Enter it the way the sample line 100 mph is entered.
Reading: 40 mph
